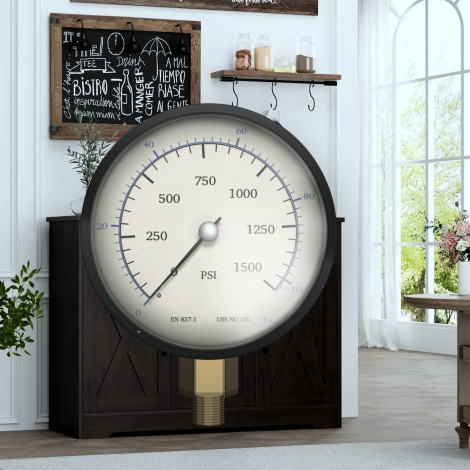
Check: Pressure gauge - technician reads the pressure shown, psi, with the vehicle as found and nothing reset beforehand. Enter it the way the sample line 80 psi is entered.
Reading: 0 psi
